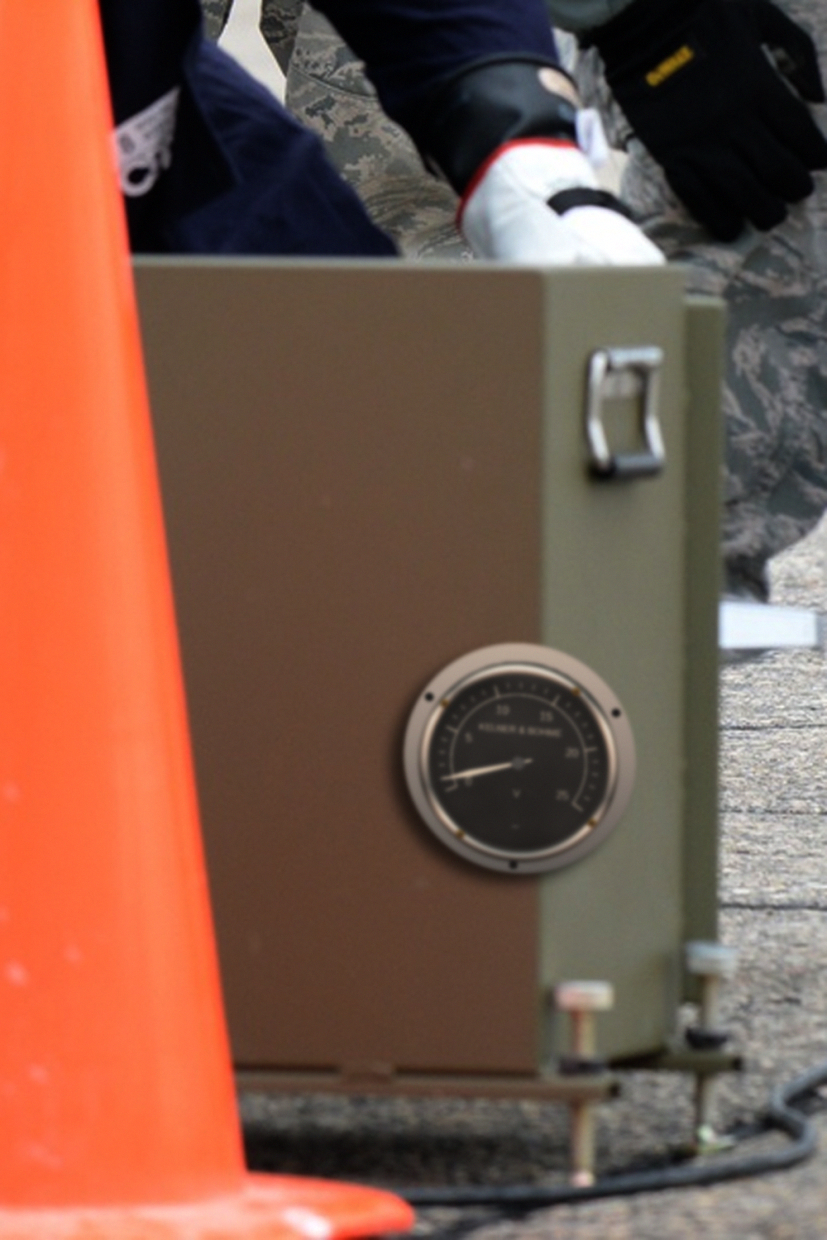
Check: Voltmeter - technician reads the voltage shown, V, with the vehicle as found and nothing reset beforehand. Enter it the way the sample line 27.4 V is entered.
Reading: 1 V
